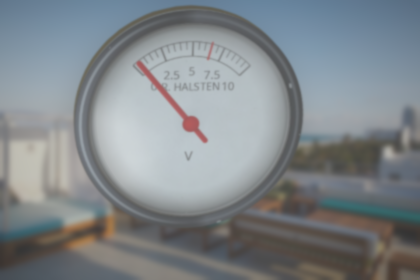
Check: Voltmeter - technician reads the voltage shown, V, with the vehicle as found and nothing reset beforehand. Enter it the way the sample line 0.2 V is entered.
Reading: 0.5 V
